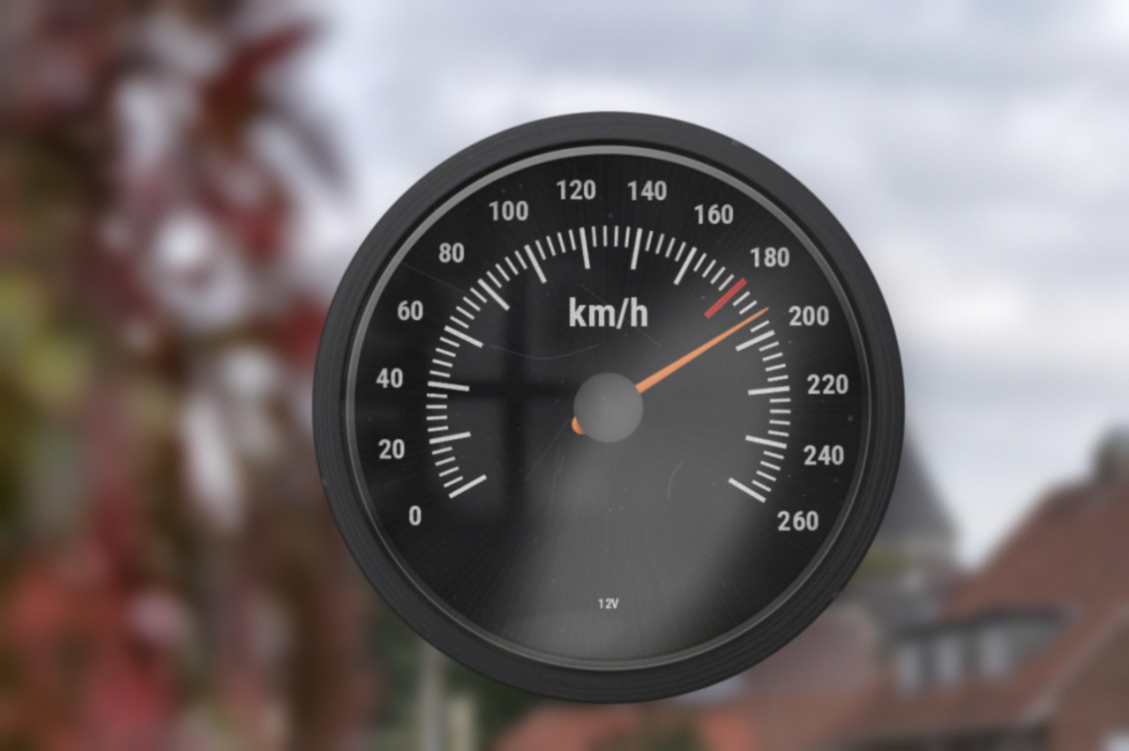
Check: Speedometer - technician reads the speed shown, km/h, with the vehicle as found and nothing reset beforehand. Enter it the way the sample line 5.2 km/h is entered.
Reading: 192 km/h
